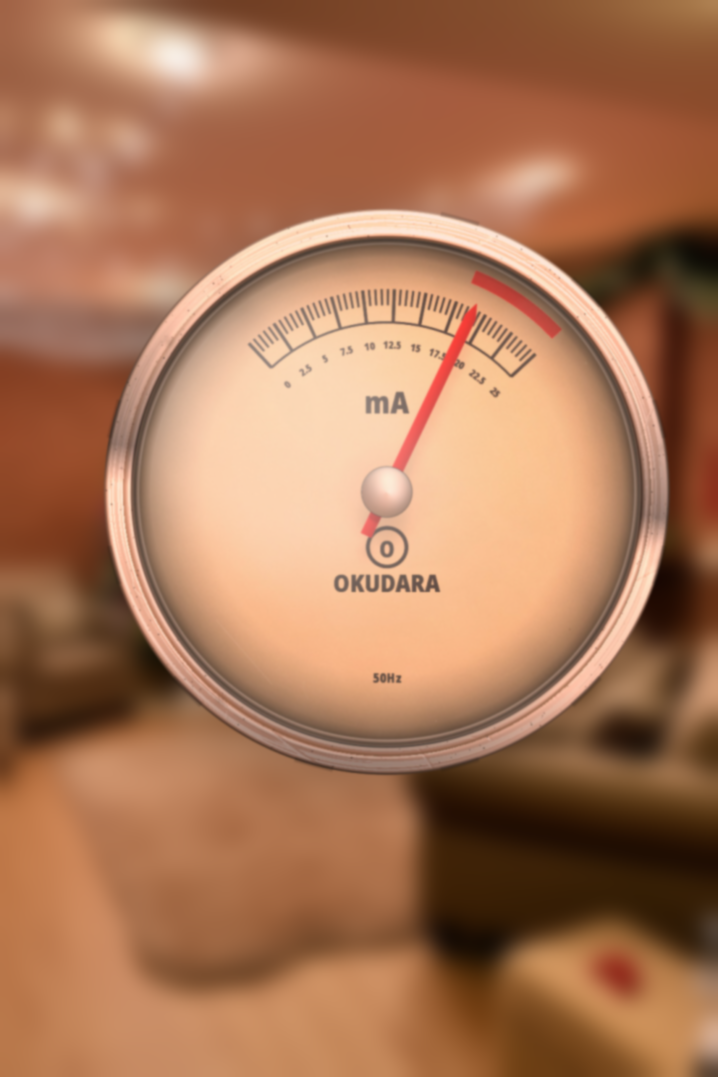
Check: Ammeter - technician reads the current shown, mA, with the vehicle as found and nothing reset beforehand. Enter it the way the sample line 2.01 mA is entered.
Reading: 19 mA
